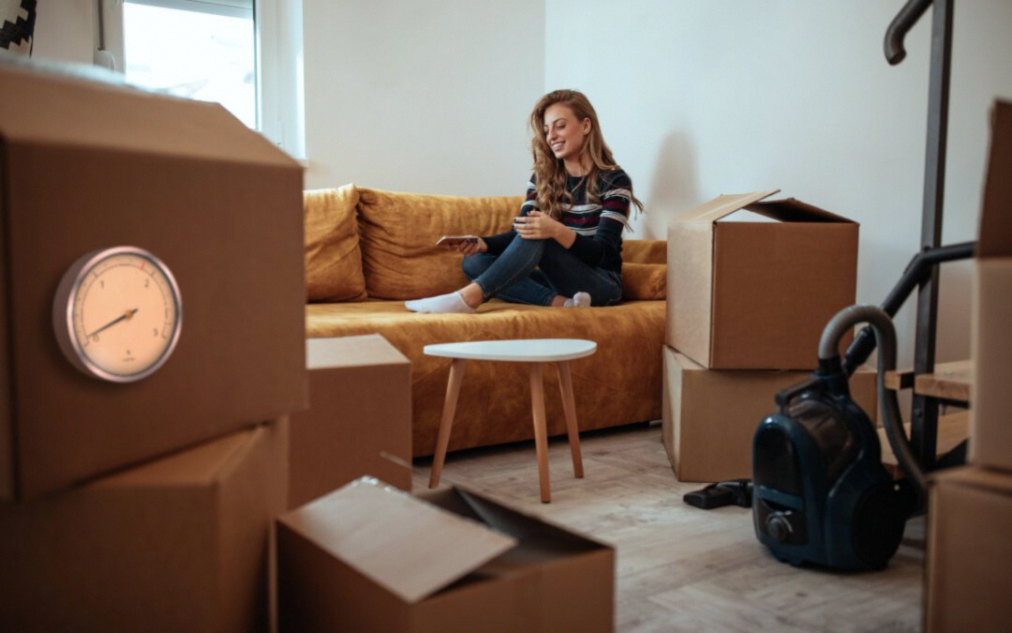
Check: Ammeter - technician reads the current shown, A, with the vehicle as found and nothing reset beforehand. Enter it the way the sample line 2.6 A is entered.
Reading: 0.1 A
